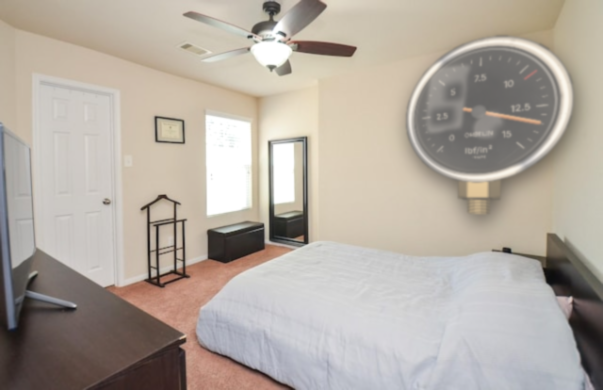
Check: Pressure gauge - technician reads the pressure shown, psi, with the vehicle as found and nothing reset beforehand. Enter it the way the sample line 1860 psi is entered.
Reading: 13.5 psi
